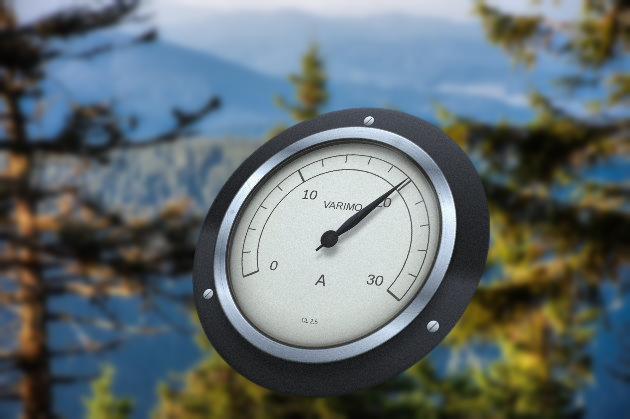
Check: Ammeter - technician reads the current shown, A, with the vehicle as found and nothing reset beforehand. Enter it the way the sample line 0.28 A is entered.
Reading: 20 A
